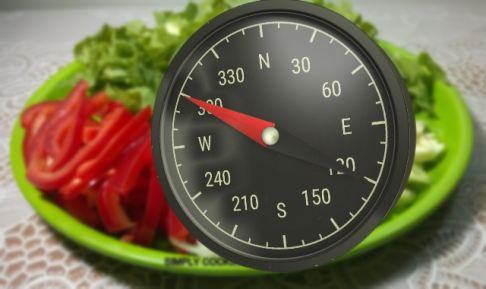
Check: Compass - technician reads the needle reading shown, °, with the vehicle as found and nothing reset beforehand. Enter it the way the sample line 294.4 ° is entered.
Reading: 300 °
